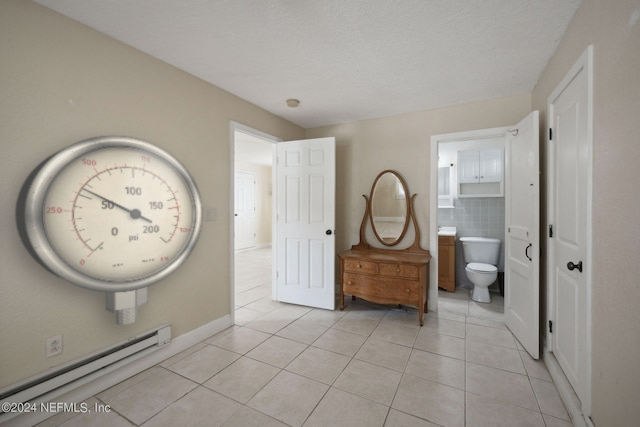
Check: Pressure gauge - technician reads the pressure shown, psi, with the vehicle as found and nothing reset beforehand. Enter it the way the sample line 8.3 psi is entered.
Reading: 55 psi
